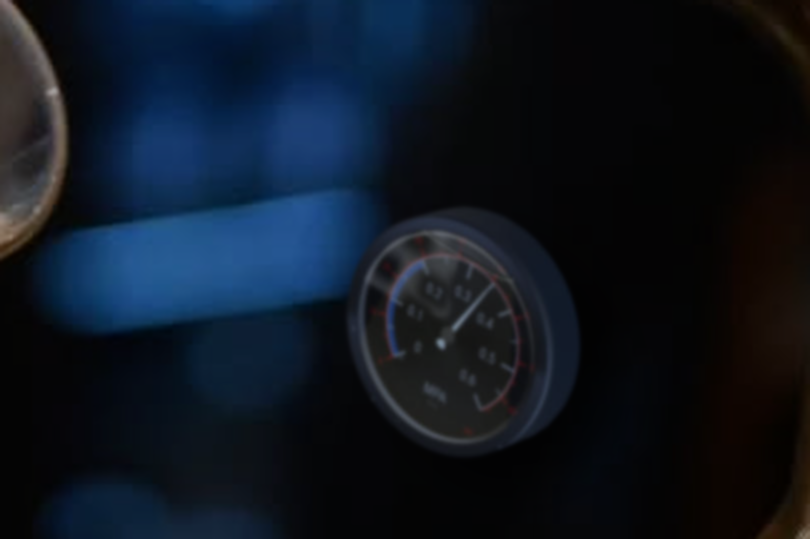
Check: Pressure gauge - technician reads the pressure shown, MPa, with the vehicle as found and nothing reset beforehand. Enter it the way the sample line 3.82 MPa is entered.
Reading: 0.35 MPa
